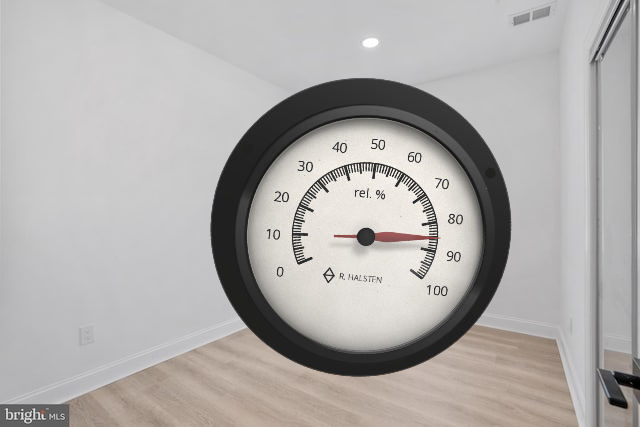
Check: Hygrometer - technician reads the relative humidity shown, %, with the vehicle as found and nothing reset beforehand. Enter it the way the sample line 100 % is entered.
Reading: 85 %
